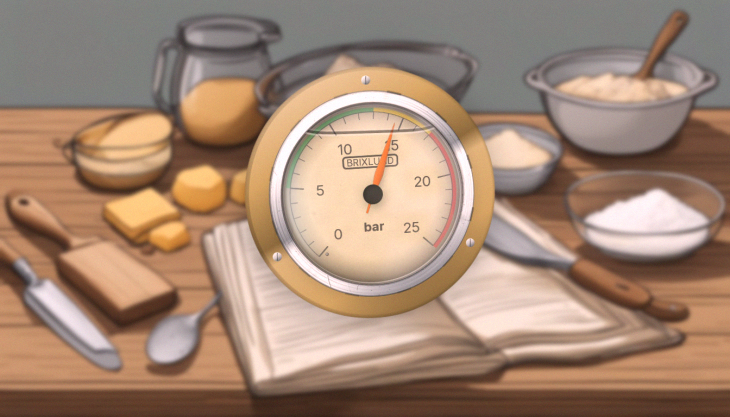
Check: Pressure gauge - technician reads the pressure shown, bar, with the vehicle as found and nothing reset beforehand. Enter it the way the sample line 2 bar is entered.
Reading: 14.5 bar
